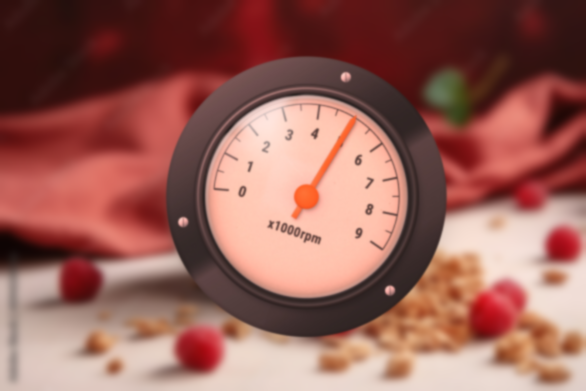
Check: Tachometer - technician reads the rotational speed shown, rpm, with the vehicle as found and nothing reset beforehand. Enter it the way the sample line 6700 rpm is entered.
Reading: 5000 rpm
